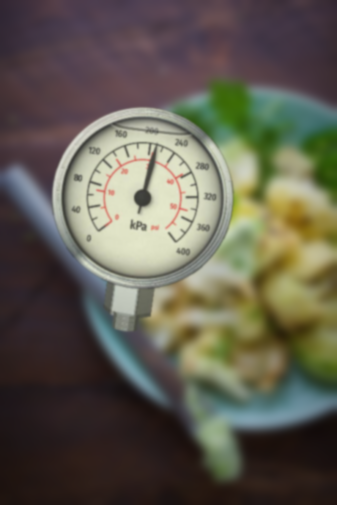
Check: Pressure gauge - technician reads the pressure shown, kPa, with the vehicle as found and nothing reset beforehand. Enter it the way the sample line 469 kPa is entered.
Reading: 210 kPa
